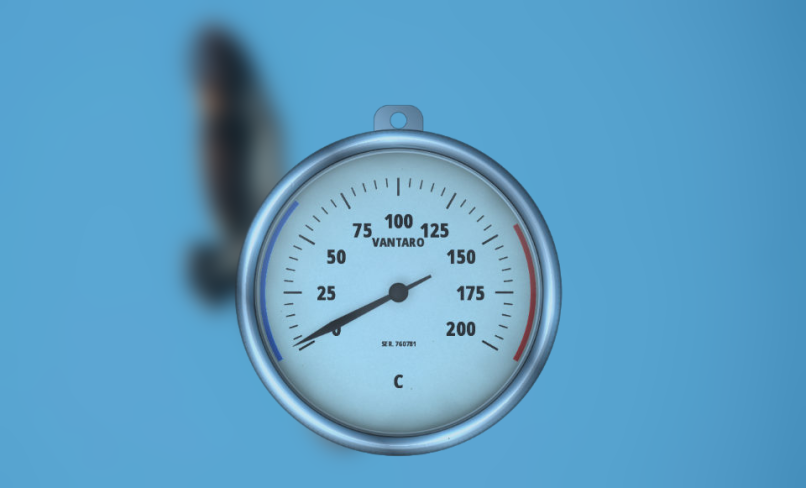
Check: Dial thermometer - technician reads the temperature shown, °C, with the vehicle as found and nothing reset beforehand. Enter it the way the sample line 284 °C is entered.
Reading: 2.5 °C
